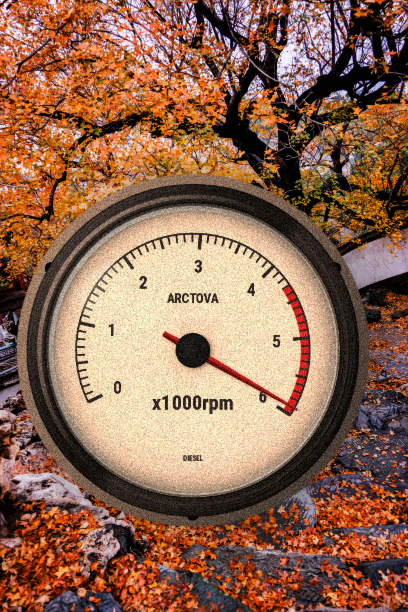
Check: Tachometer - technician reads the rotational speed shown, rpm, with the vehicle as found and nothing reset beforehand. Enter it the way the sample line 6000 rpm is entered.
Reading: 5900 rpm
